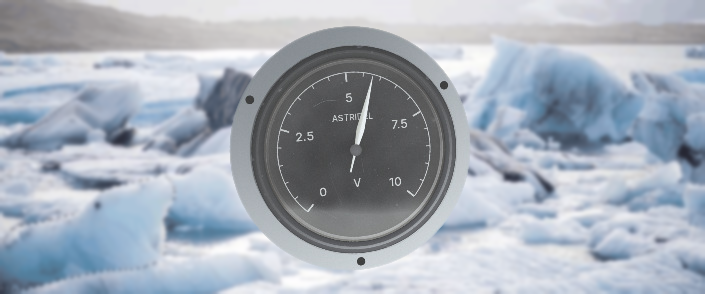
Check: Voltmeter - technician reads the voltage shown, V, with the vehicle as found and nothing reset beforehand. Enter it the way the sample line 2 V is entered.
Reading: 5.75 V
